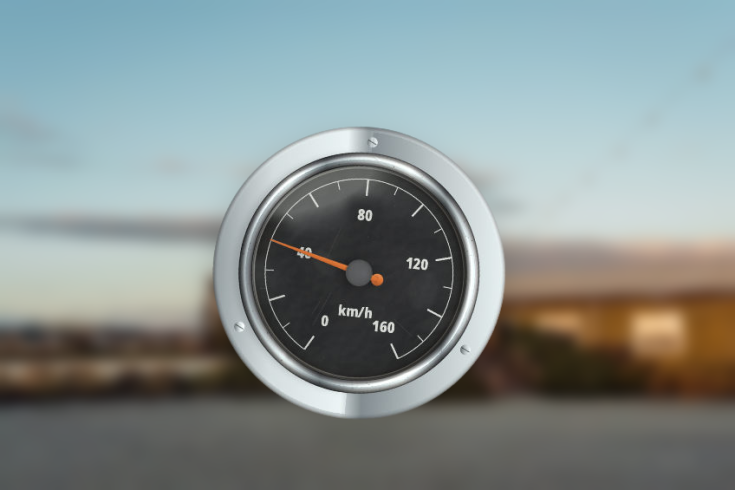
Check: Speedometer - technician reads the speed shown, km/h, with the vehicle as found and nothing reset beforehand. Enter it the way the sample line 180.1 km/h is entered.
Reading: 40 km/h
